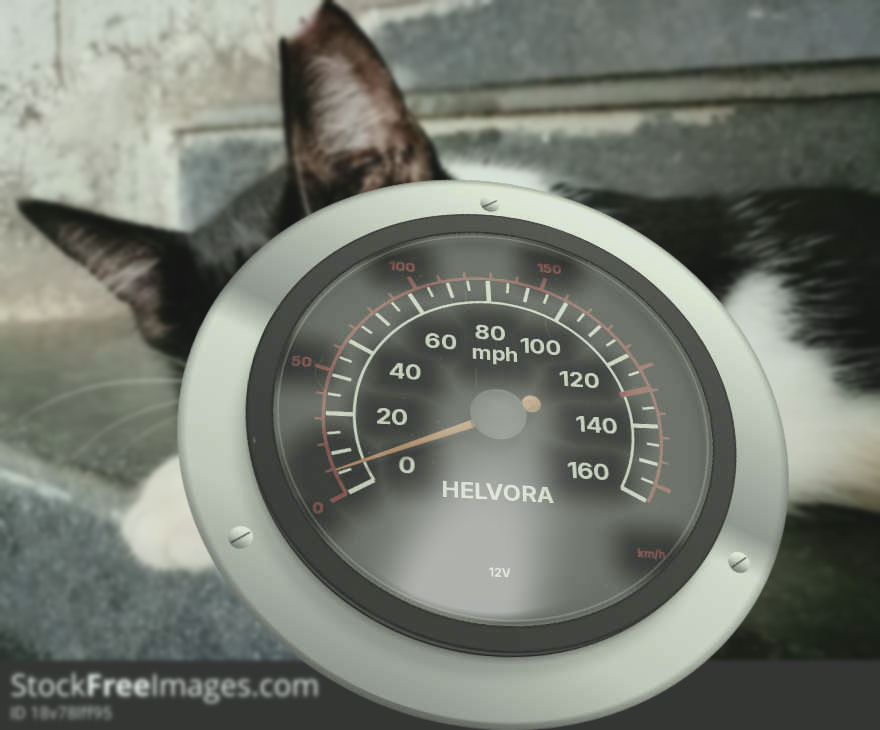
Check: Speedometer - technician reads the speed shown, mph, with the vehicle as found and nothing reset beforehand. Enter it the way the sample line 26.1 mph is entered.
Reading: 5 mph
